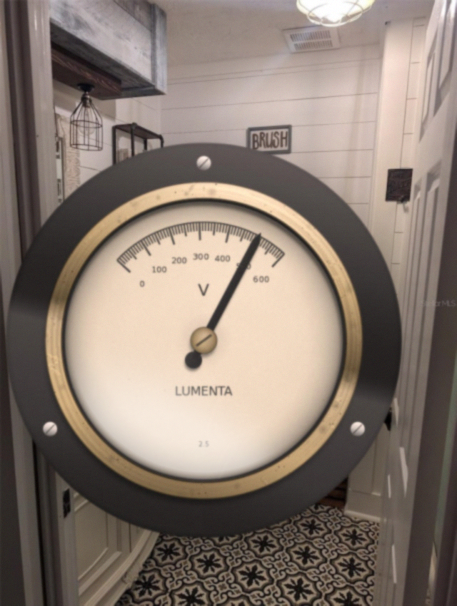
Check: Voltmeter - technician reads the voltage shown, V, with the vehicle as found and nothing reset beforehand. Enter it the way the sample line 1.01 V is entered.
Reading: 500 V
